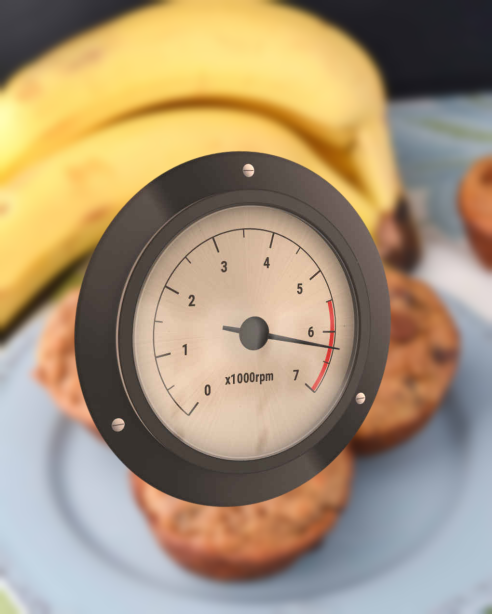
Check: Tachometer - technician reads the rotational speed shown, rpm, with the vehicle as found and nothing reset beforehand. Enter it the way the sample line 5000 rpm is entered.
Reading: 6250 rpm
